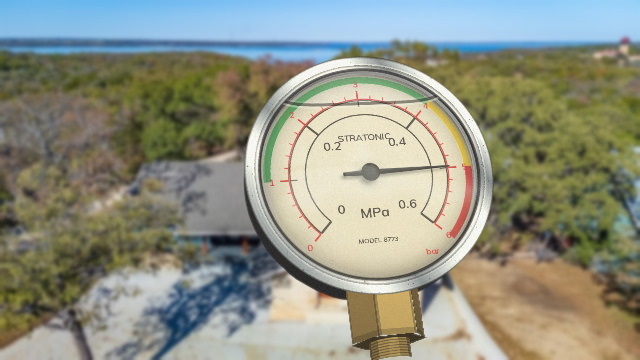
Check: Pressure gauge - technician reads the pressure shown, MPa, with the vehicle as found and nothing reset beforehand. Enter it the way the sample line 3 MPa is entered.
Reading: 0.5 MPa
